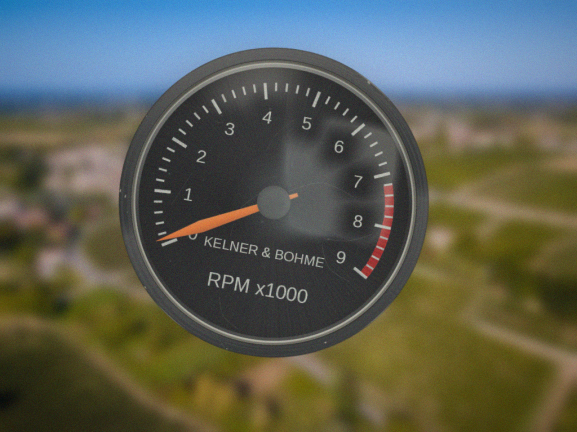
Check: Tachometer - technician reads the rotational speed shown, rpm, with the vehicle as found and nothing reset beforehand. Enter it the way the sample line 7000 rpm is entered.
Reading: 100 rpm
